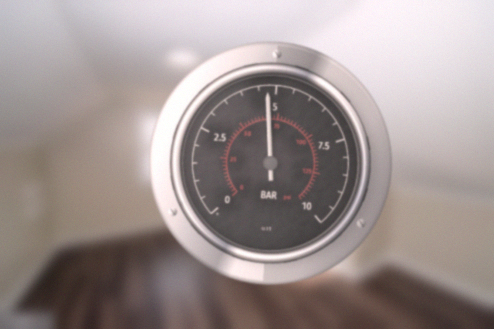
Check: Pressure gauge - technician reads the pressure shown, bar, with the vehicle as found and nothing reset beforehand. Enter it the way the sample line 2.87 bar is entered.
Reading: 4.75 bar
